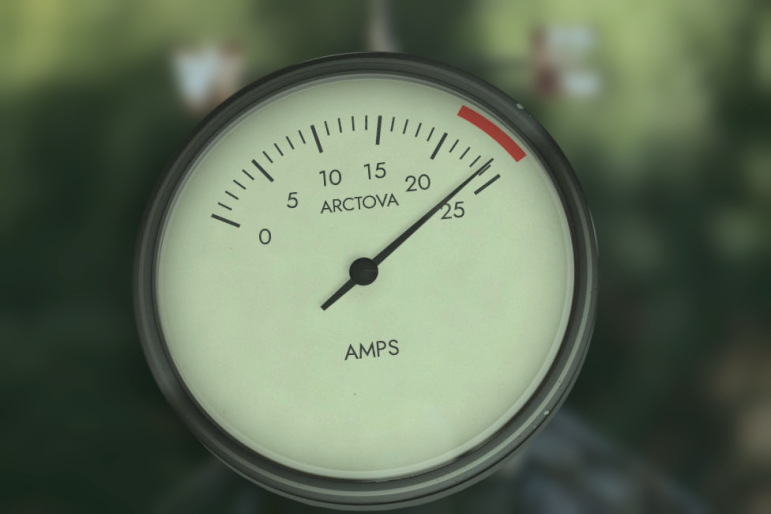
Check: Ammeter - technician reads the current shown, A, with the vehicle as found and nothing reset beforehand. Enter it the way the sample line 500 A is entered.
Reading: 24 A
